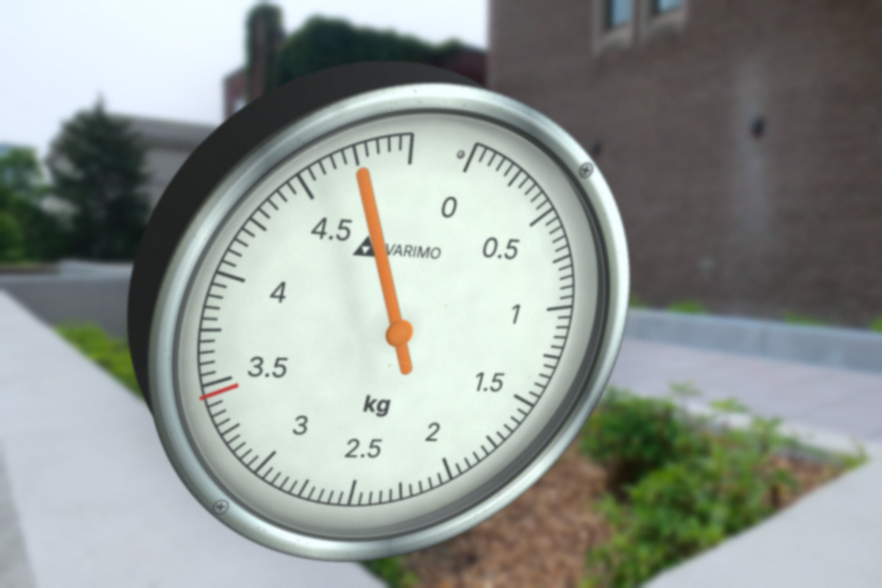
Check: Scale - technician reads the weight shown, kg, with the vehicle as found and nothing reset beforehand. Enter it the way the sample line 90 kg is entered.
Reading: 4.75 kg
